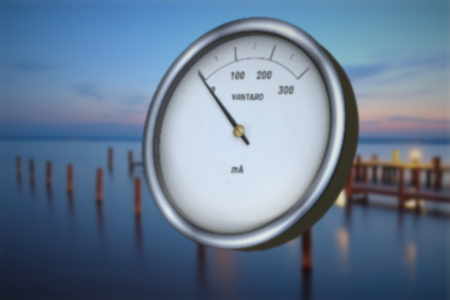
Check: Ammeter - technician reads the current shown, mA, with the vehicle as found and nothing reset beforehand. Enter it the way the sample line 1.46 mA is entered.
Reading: 0 mA
